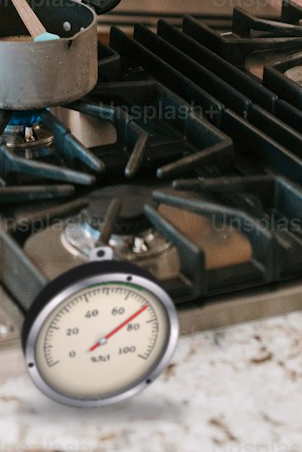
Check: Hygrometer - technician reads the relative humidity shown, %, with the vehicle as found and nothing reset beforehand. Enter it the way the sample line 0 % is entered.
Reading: 70 %
